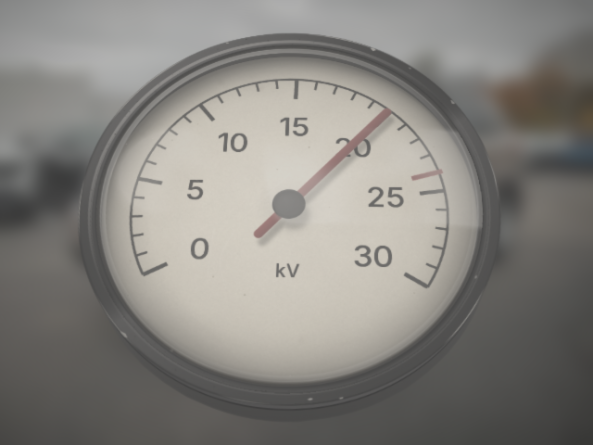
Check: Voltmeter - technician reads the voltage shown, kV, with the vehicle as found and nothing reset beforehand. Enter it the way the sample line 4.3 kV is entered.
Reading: 20 kV
